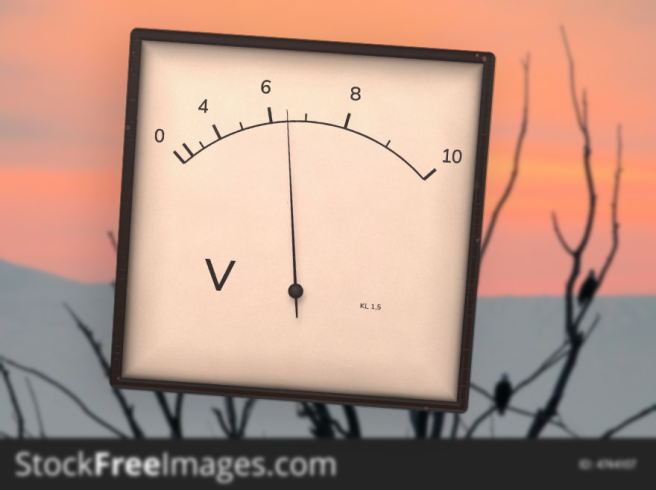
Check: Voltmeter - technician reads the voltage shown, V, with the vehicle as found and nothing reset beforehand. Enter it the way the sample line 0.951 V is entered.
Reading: 6.5 V
